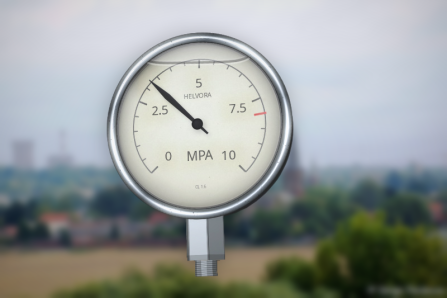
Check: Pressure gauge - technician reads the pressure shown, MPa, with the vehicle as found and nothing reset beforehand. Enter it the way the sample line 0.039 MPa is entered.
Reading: 3.25 MPa
